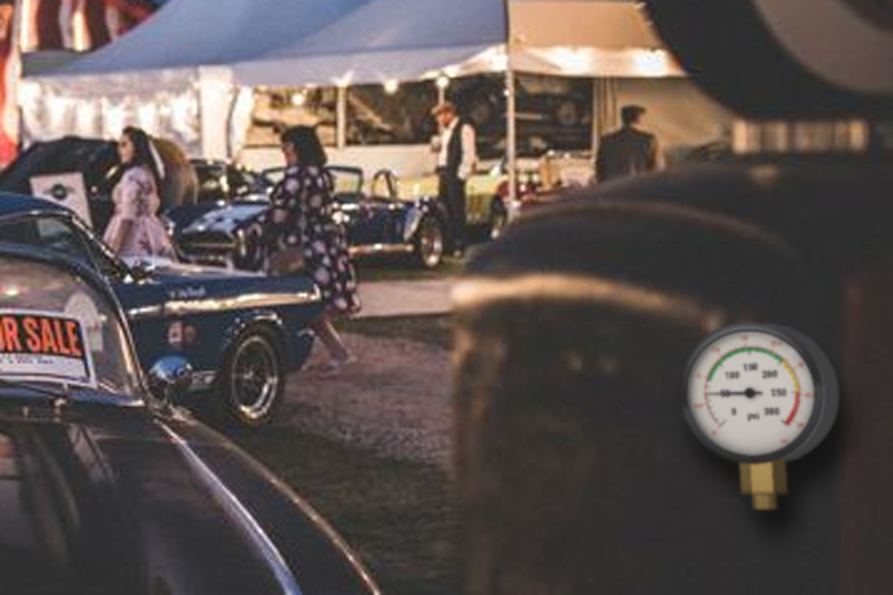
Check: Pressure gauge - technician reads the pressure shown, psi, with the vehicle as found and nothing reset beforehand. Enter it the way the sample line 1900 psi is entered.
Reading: 50 psi
